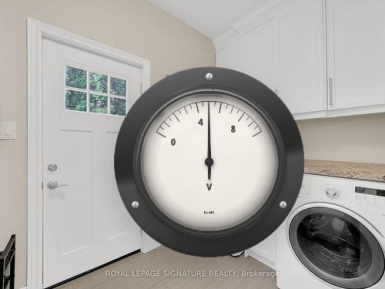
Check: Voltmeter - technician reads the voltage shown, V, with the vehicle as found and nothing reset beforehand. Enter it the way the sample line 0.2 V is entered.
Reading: 5 V
